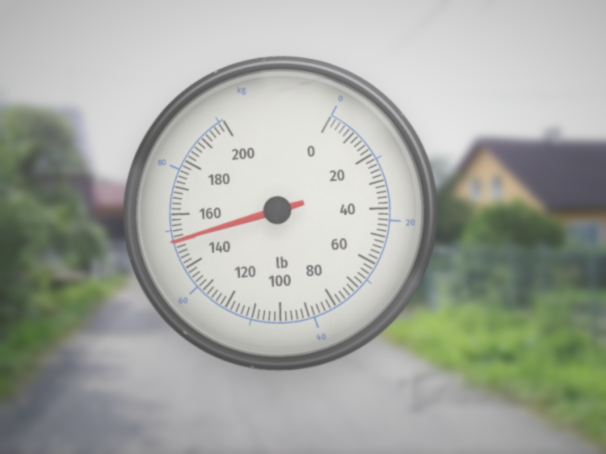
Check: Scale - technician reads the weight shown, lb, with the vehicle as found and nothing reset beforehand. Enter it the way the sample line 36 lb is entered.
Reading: 150 lb
